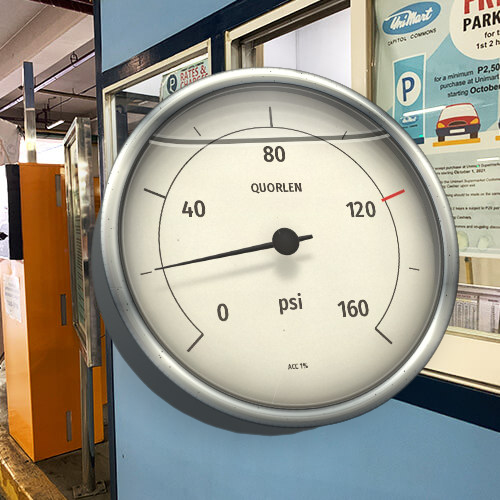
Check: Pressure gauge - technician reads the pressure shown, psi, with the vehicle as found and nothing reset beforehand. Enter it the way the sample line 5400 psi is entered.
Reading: 20 psi
